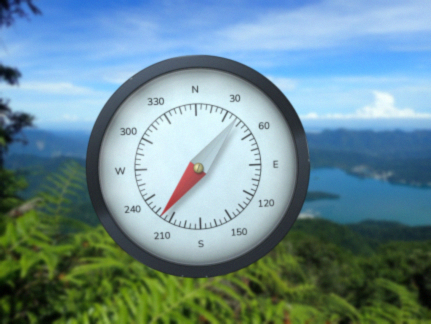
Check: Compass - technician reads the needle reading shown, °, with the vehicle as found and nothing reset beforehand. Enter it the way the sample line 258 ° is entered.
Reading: 220 °
